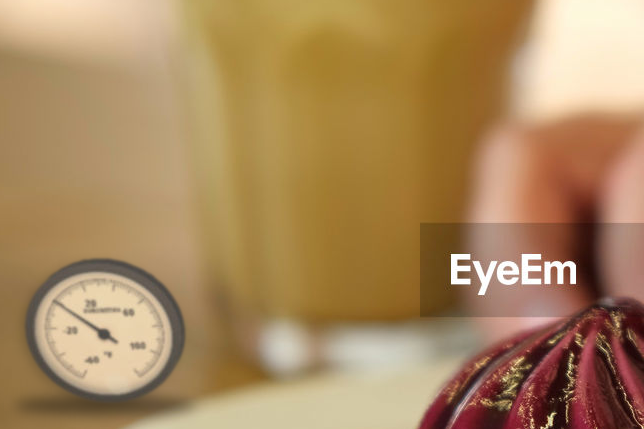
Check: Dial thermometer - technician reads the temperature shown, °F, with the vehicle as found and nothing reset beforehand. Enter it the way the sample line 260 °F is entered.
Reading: 0 °F
